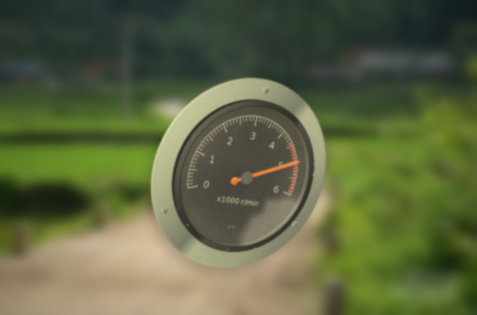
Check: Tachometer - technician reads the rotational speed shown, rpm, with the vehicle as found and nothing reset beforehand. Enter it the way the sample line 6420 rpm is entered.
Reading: 5000 rpm
